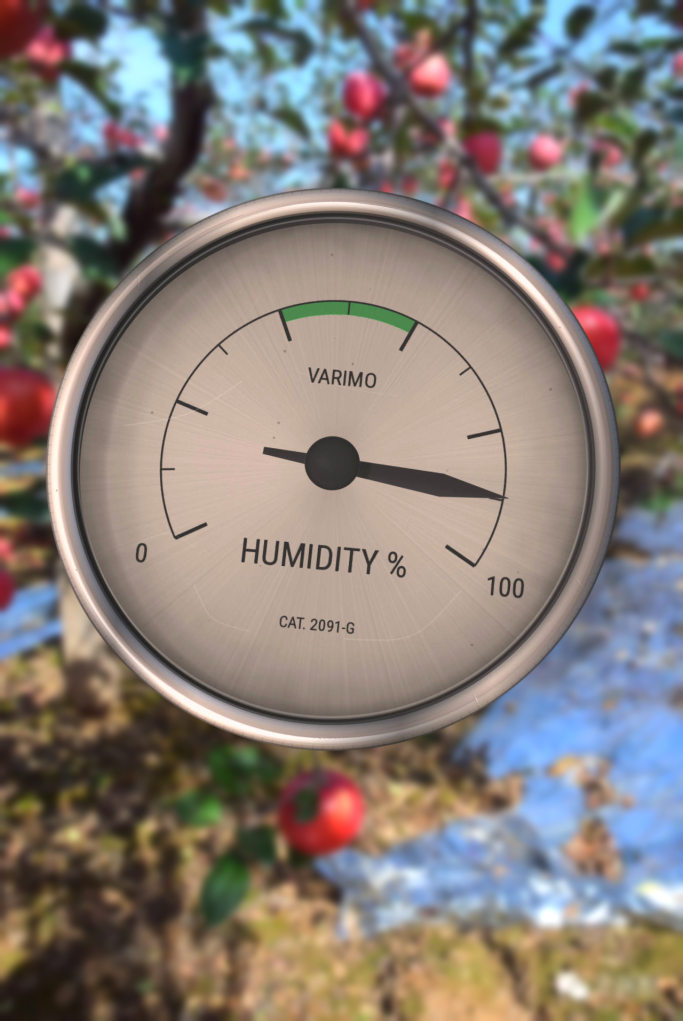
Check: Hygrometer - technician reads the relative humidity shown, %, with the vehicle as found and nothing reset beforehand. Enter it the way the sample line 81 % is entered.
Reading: 90 %
